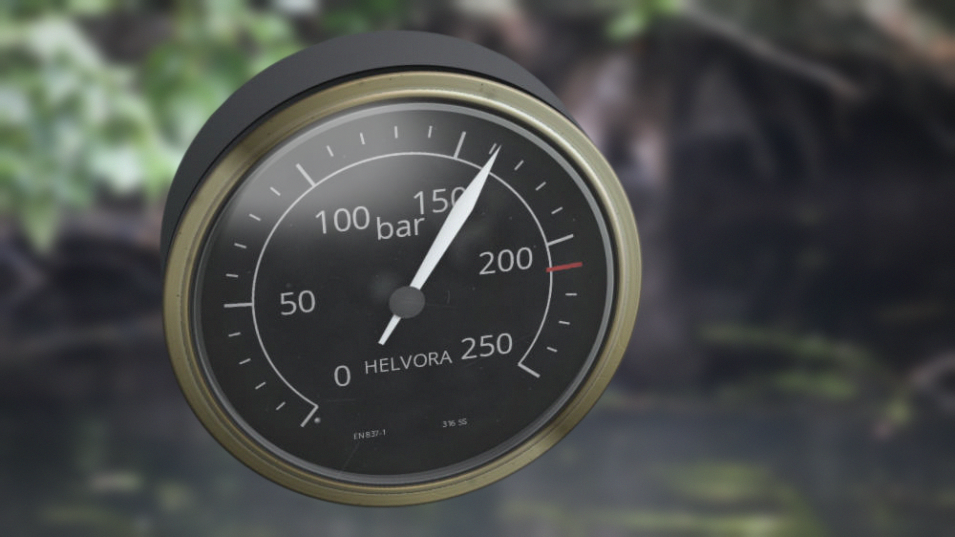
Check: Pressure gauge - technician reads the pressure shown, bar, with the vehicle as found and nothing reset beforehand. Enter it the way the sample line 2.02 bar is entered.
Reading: 160 bar
